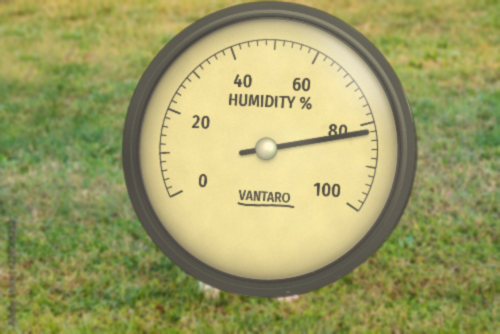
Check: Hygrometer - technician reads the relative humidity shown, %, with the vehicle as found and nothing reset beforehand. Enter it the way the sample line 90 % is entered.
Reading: 82 %
